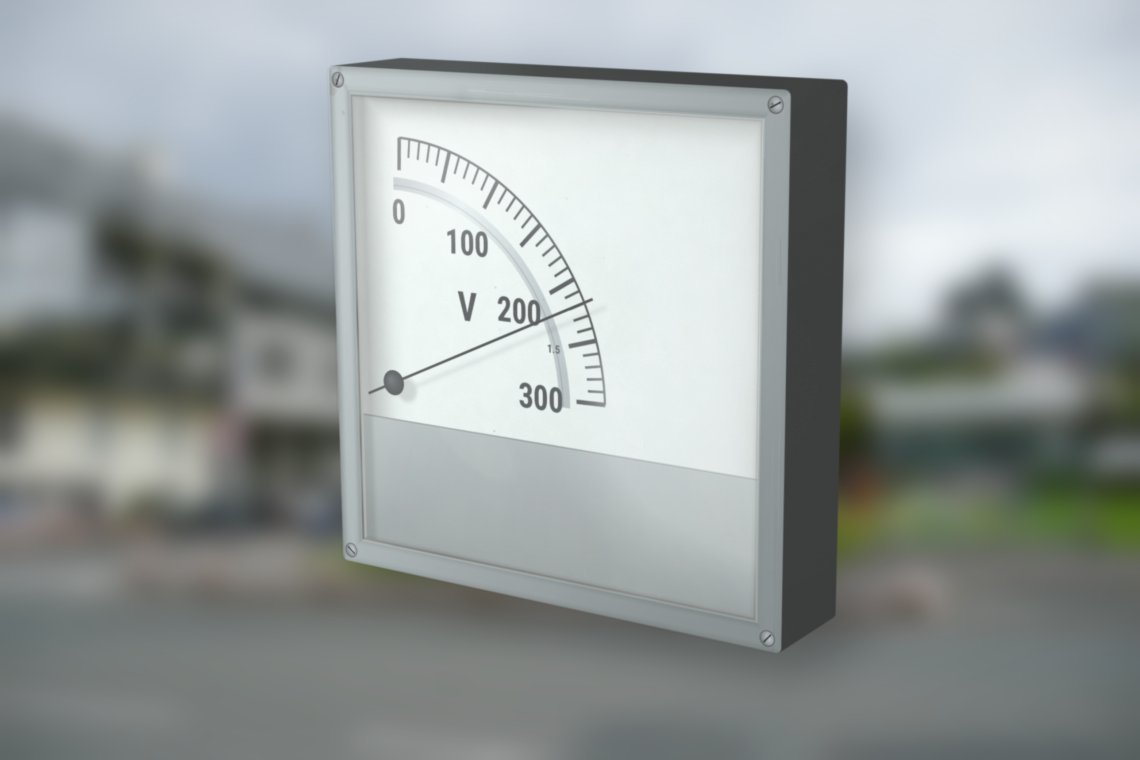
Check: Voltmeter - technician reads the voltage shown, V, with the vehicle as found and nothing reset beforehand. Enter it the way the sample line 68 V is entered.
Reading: 220 V
